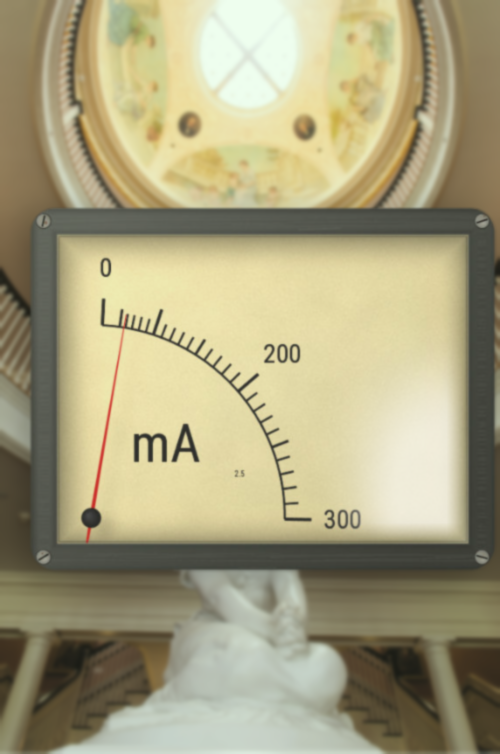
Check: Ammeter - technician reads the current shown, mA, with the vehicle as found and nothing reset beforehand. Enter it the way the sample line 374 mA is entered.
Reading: 60 mA
